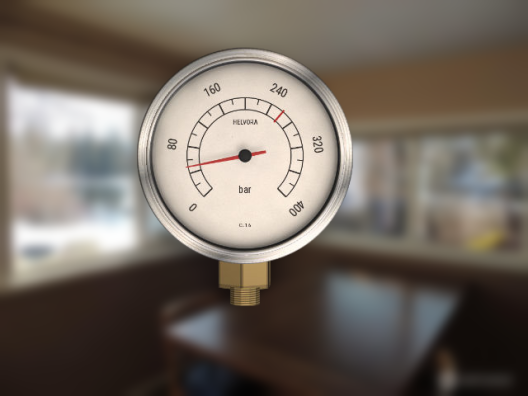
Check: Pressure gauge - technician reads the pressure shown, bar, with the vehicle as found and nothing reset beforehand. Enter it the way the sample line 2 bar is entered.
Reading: 50 bar
